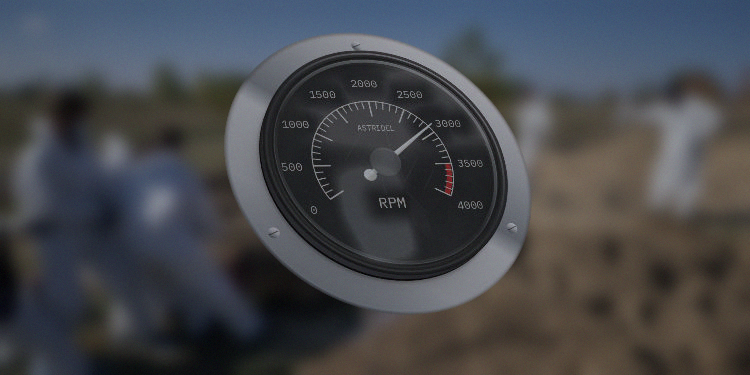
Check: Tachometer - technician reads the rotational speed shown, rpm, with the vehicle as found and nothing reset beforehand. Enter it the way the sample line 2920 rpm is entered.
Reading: 2900 rpm
